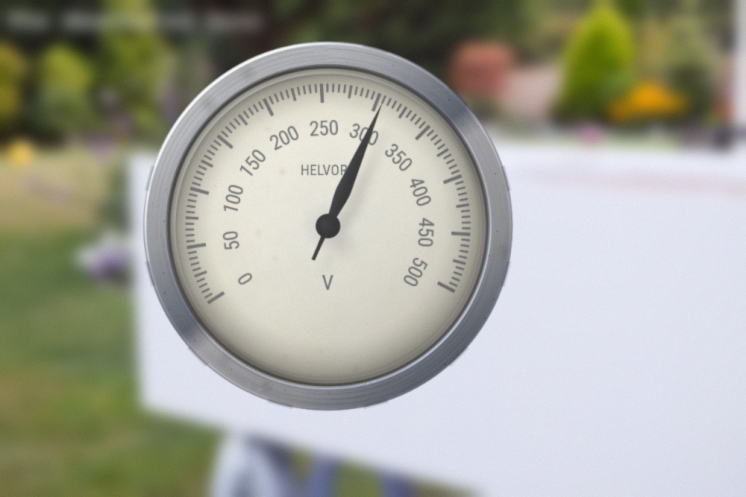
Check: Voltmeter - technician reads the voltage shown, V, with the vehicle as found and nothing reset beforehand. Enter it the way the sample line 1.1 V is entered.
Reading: 305 V
